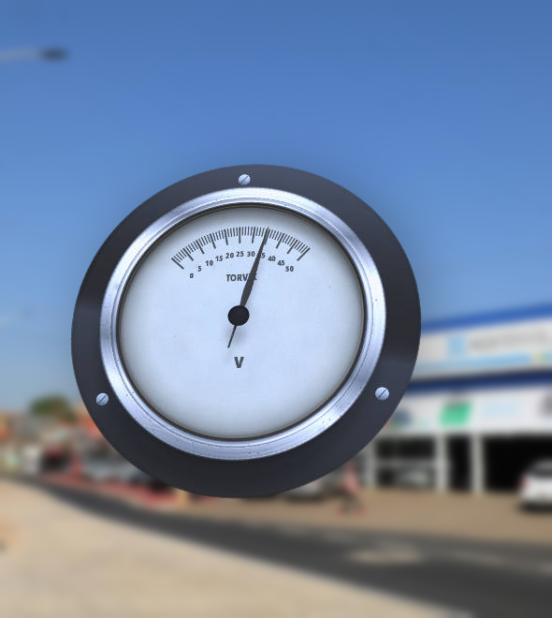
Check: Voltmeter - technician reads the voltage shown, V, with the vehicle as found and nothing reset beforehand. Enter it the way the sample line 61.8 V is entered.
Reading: 35 V
